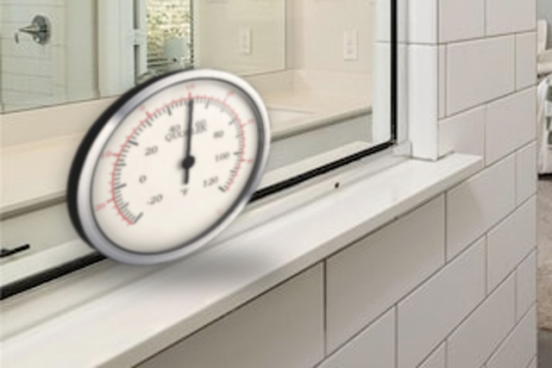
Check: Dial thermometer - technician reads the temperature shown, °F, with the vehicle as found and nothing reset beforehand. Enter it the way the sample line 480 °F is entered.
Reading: 50 °F
